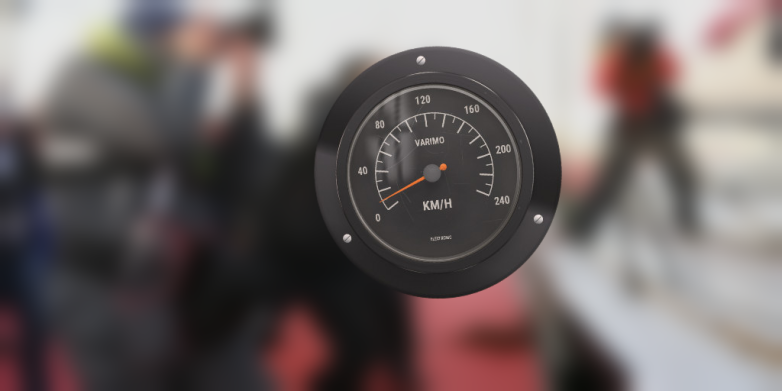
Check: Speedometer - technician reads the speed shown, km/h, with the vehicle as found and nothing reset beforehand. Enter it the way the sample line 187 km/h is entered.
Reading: 10 km/h
